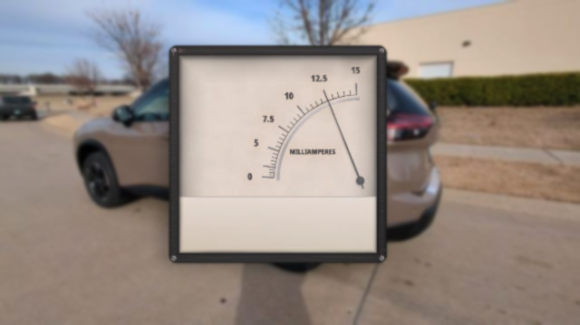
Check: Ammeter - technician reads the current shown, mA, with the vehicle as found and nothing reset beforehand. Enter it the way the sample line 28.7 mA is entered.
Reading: 12.5 mA
